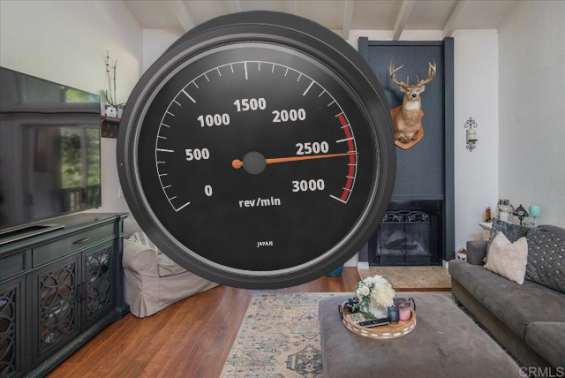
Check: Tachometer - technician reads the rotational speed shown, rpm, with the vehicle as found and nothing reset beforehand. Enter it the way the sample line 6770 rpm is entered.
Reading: 2600 rpm
